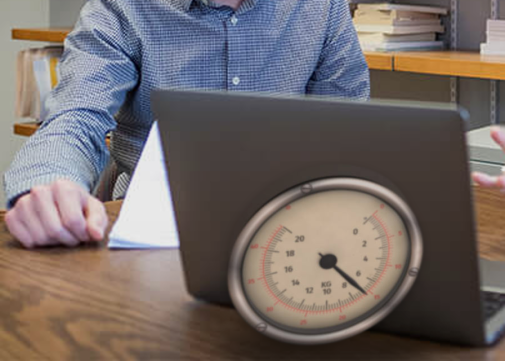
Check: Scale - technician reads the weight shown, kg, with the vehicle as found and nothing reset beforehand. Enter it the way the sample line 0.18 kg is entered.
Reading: 7 kg
